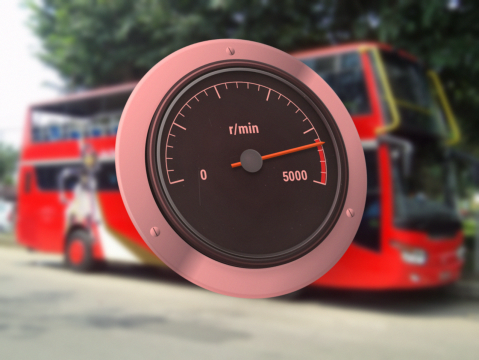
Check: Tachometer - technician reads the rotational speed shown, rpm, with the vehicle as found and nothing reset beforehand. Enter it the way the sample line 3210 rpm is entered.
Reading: 4300 rpm
